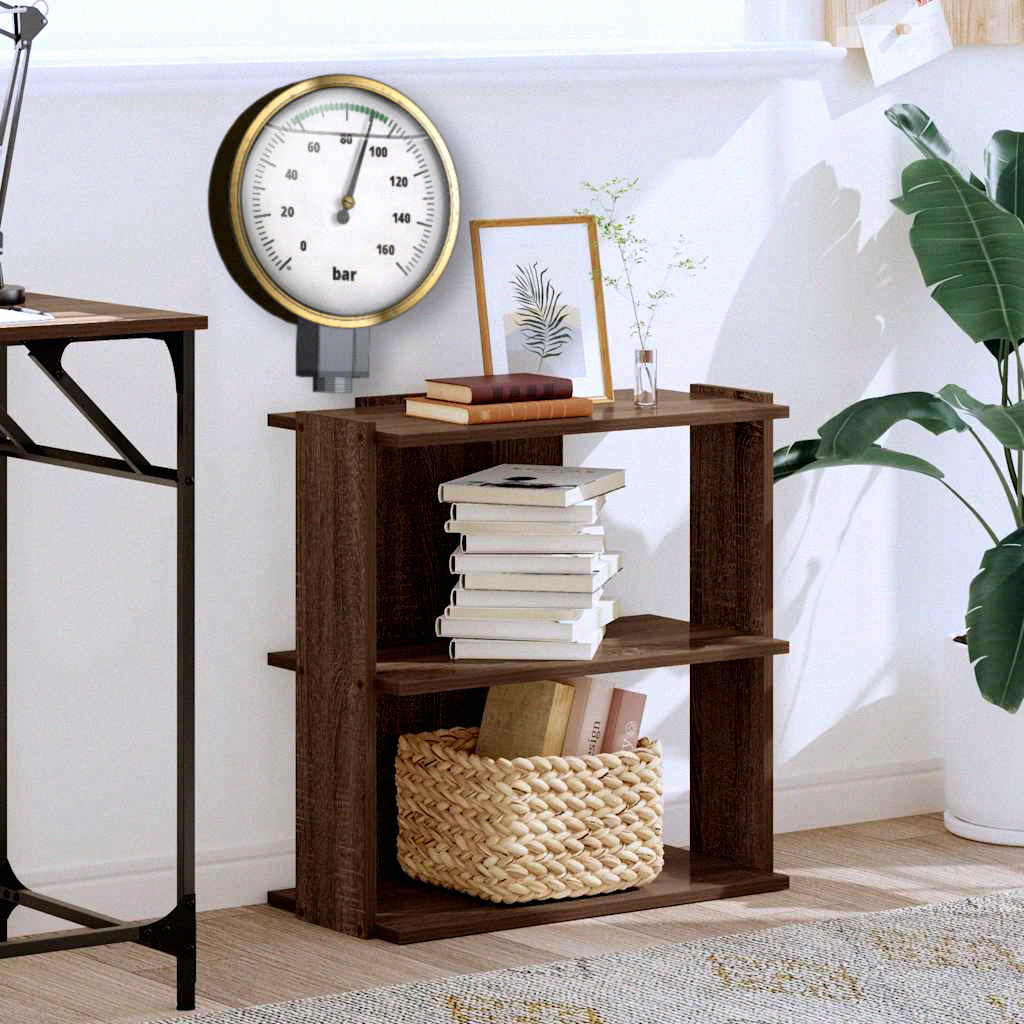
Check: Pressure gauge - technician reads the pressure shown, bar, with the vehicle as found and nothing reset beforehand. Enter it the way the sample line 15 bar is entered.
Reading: 90 bar
